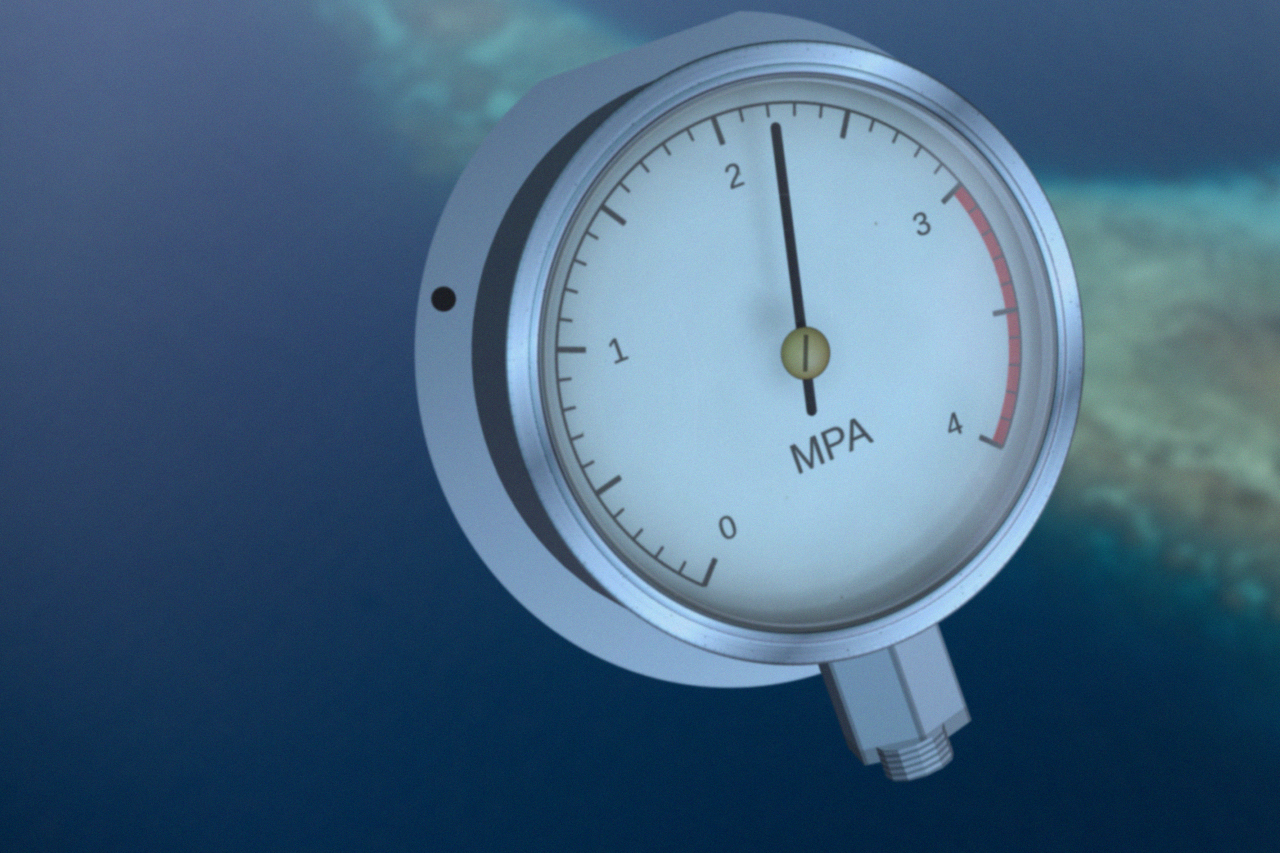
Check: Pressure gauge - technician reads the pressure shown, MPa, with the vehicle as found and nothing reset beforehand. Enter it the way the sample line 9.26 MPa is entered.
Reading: 2.2 MPa
